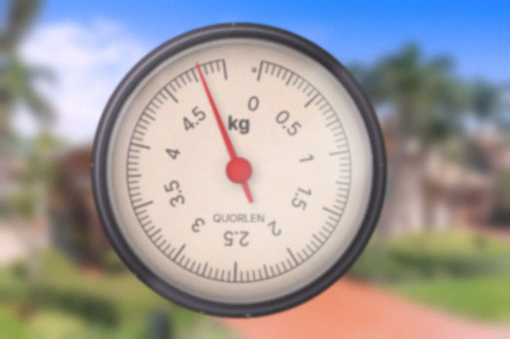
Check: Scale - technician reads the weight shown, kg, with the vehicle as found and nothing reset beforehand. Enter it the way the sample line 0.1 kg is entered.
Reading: 4.8 kg
